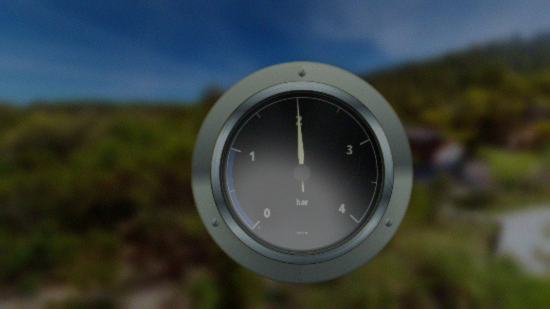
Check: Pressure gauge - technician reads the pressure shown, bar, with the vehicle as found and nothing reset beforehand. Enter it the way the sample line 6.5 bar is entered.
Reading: 2 bar
